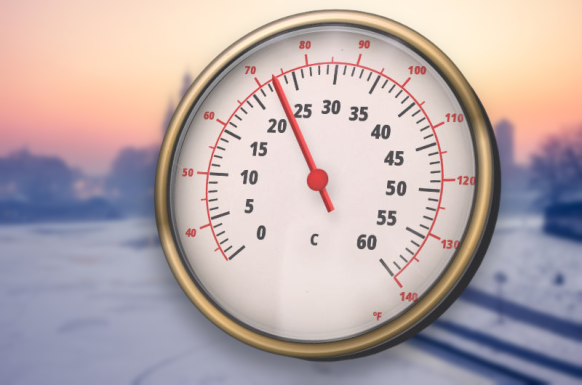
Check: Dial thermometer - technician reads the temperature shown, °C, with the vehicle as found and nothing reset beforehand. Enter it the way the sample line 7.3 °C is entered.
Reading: 23 °C
